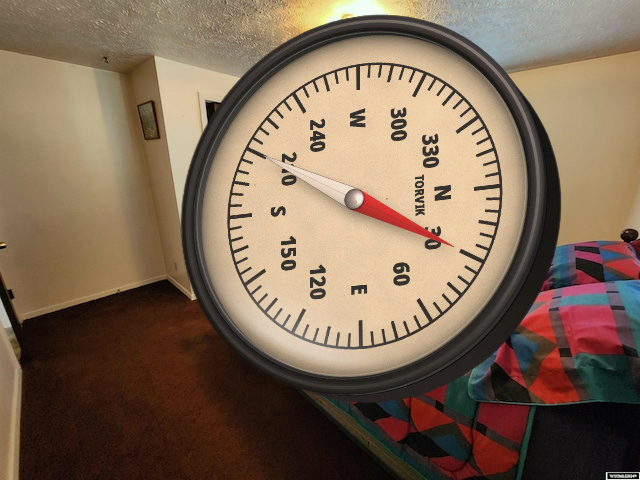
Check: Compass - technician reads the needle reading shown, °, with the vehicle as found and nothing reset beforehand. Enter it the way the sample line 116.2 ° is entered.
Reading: 30 °
